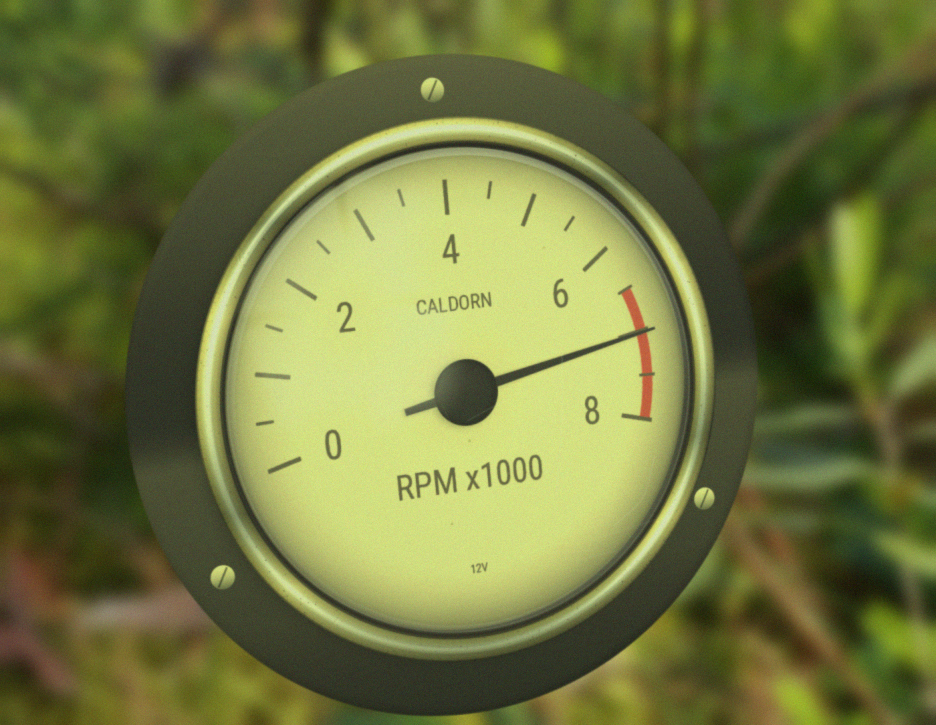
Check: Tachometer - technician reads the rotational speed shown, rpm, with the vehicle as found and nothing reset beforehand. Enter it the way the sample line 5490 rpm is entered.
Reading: 7000 rpm
